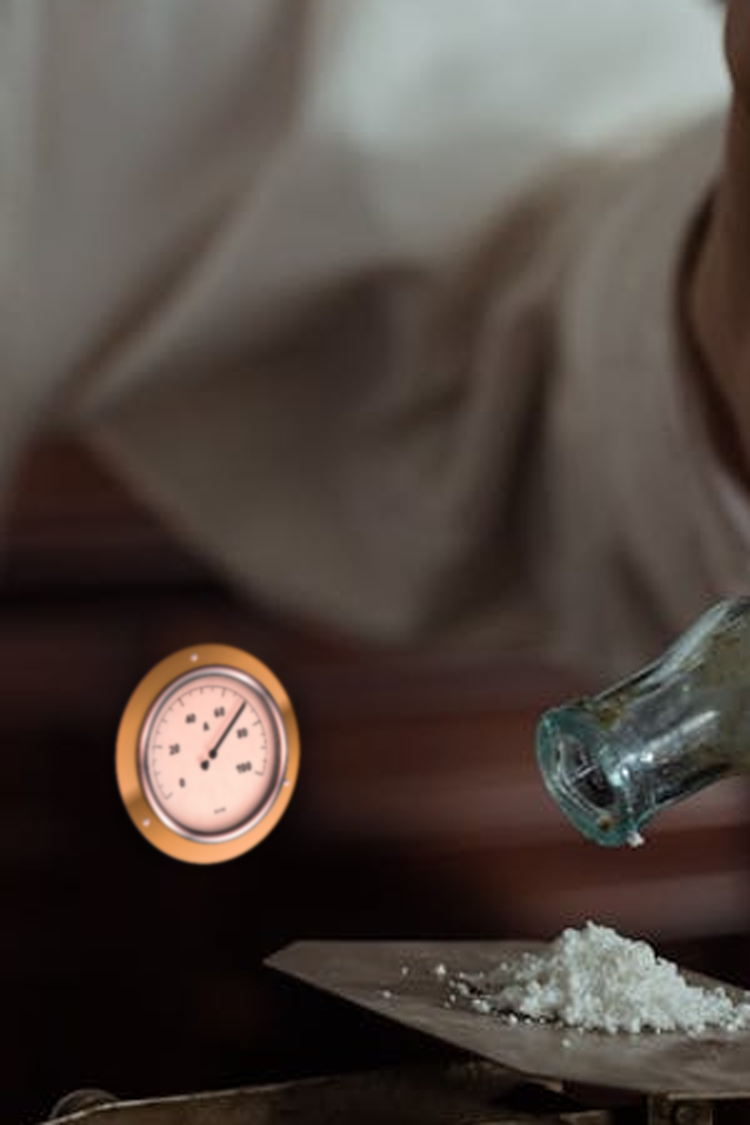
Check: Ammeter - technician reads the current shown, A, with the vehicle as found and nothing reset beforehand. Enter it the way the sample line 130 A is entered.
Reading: 70 A
